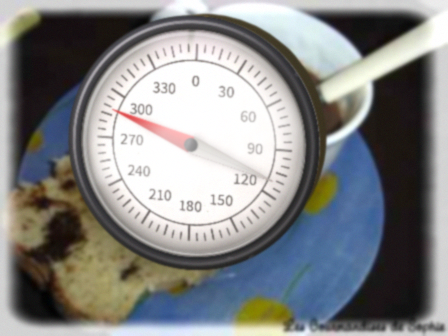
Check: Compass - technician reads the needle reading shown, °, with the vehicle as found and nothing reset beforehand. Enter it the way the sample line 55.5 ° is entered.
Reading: 290 °
